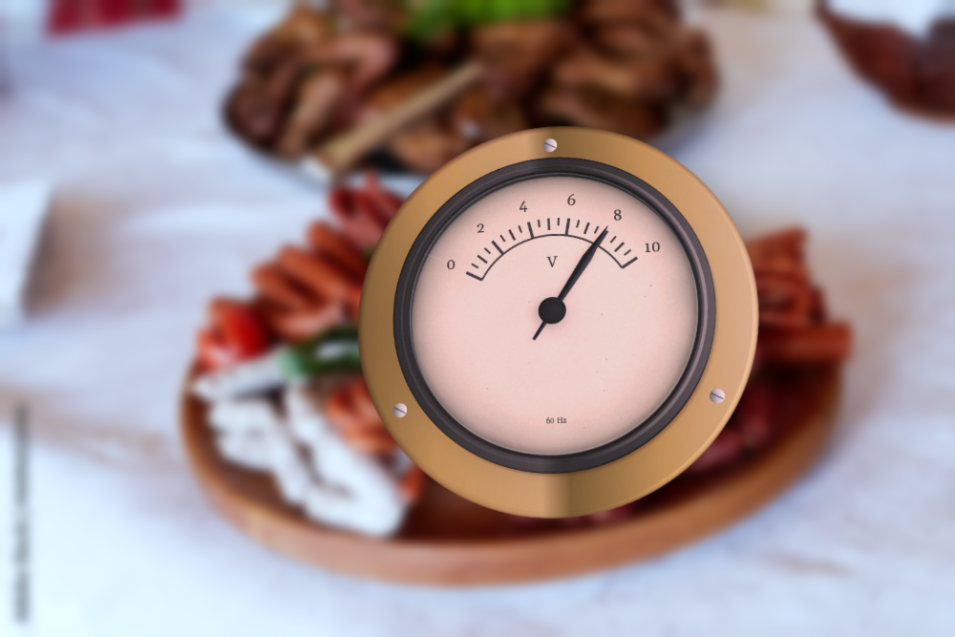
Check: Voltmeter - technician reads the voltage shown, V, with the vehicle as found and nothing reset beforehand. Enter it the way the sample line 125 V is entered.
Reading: 8 V
